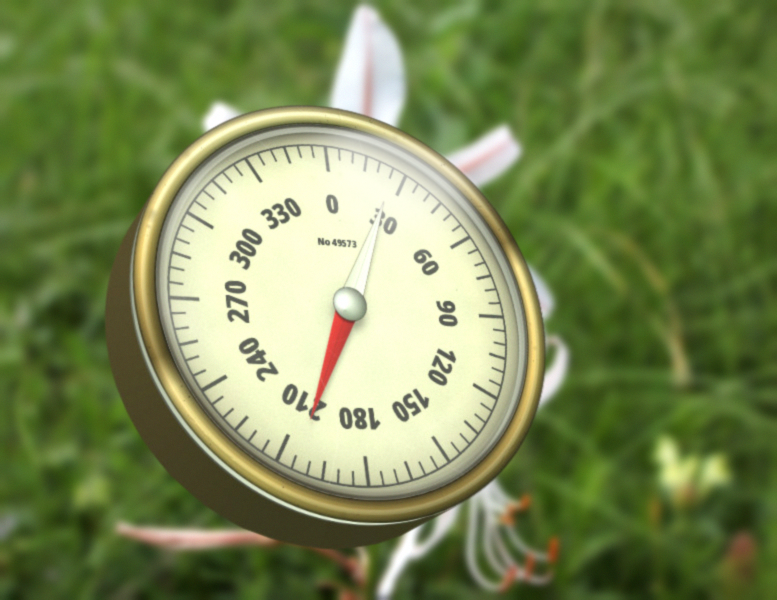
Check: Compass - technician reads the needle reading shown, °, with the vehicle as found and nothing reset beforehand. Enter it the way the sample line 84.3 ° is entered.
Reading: 205 °
